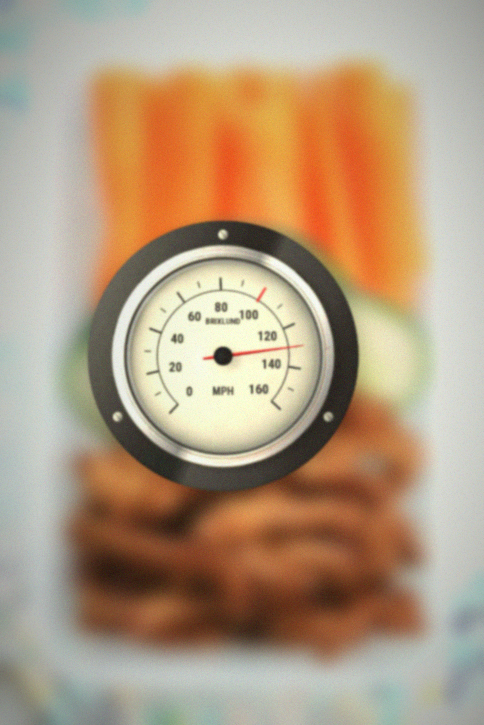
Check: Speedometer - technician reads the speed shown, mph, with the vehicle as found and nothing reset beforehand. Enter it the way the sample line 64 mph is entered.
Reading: 130 mph
